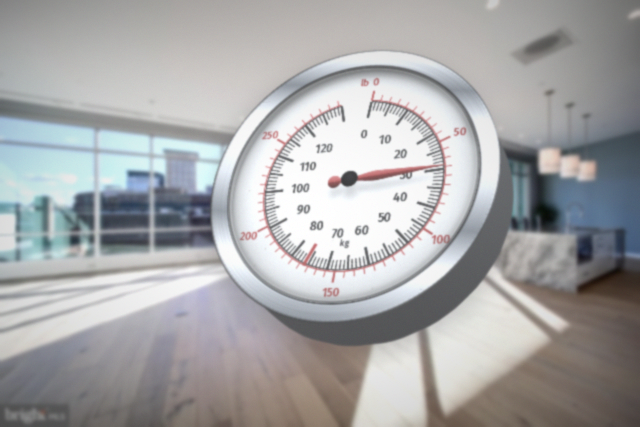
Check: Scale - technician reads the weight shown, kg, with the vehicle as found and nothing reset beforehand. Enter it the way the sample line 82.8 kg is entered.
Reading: 30 kg
